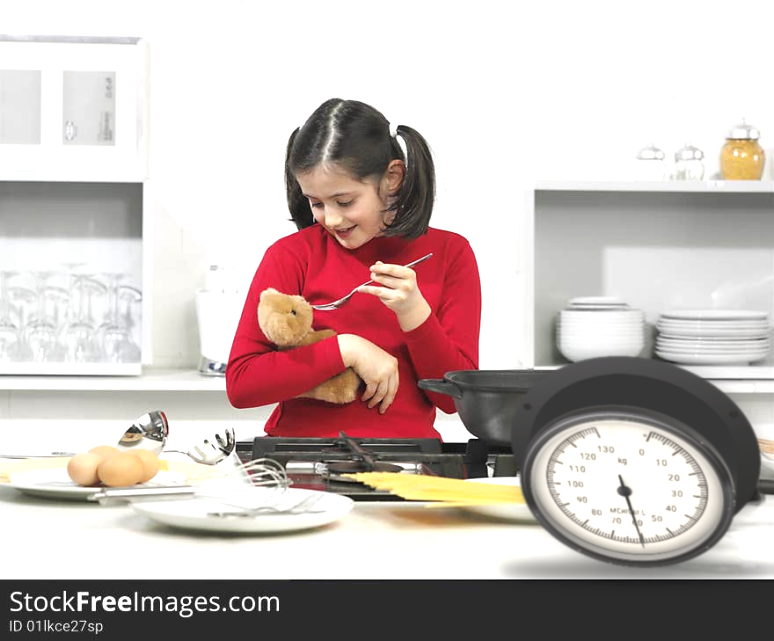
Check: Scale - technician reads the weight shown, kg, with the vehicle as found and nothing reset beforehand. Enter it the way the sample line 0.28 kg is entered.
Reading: 60 kg
